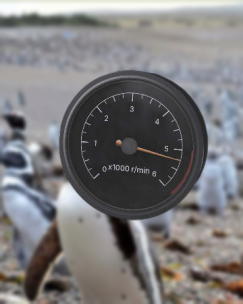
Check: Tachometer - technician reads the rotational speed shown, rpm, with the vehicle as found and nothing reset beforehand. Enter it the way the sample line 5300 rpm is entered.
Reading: 5250 rpm
